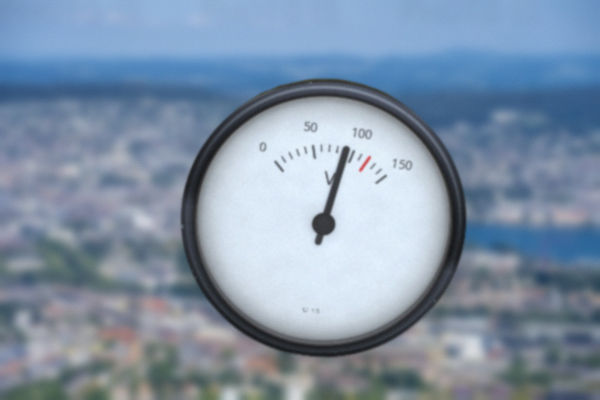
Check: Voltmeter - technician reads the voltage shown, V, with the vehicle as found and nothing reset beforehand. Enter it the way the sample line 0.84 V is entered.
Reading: 90 V
